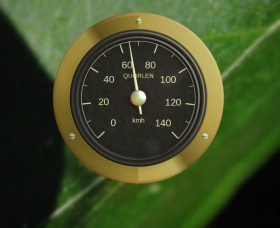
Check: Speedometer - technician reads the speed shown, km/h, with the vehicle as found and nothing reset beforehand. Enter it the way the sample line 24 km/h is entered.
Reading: 65 km/h
